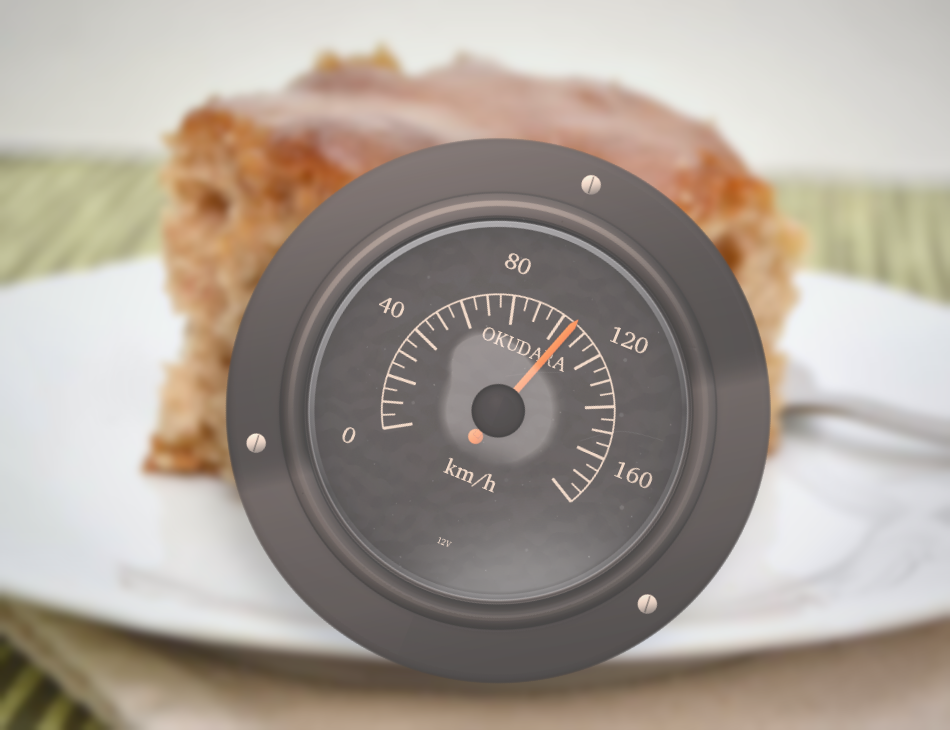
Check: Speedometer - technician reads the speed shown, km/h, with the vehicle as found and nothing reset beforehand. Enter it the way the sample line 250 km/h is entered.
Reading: 105 km/h
